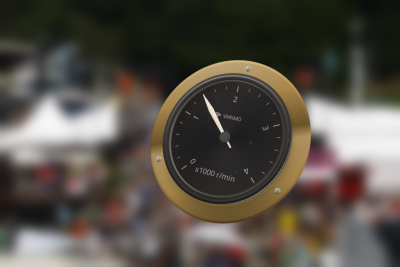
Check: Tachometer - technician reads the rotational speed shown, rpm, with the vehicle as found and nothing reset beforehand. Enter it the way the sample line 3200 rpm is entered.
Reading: 1400 rpm
